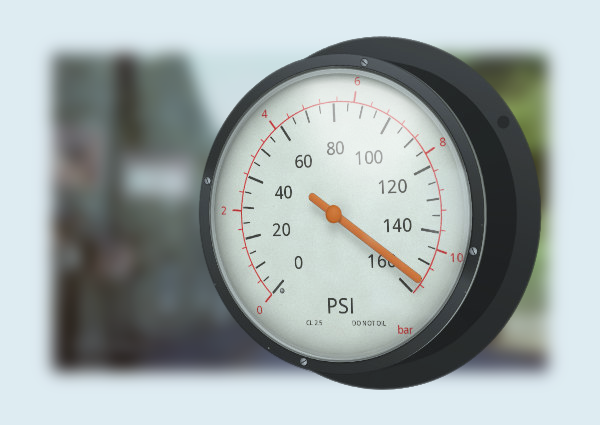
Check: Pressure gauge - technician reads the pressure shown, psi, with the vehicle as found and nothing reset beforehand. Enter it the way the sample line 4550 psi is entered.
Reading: 155 psi
